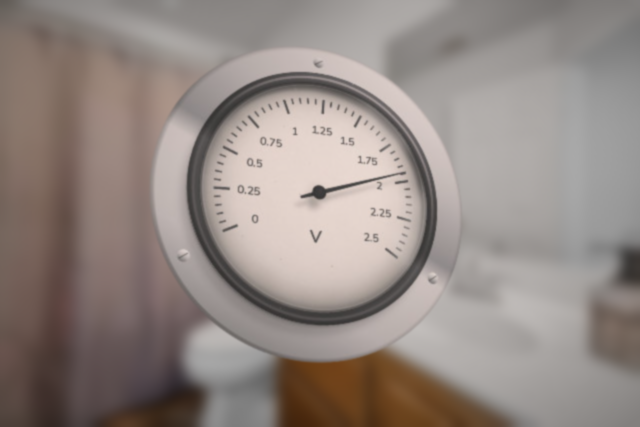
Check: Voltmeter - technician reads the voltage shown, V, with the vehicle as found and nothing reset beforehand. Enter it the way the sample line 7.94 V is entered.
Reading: 1.95 V
